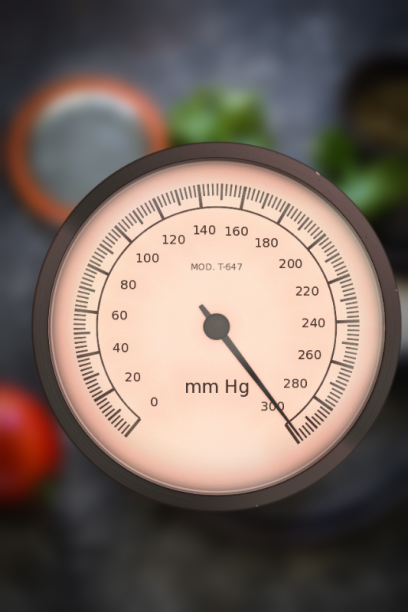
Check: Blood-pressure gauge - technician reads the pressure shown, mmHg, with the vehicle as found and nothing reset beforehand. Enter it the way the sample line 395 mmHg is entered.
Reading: 298 mmHg
